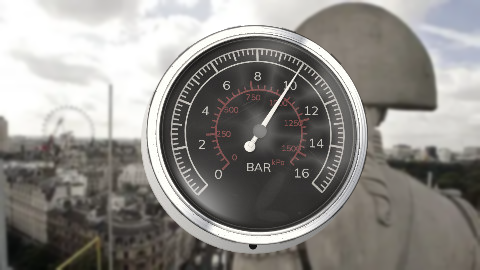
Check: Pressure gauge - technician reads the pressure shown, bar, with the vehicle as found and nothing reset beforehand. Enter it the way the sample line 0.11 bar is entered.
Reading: 10 bar
